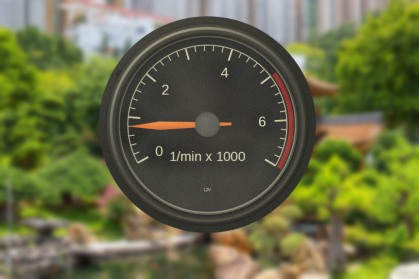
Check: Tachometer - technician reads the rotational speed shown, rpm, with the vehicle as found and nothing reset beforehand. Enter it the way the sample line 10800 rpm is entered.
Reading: 800 rpm
